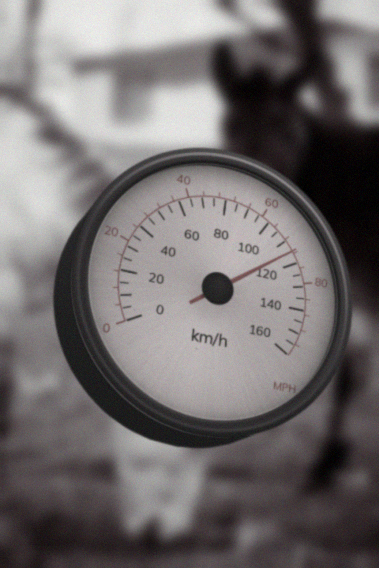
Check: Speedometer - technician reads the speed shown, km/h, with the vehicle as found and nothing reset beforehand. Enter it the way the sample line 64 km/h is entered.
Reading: 115 km/h
